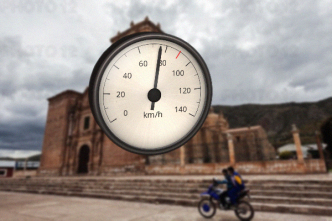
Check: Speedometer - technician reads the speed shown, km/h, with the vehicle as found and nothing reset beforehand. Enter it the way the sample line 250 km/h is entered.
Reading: 75 km/h
